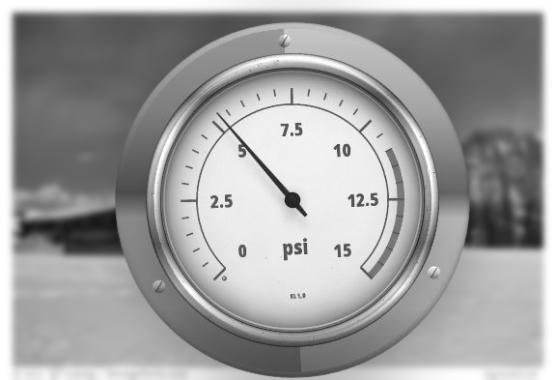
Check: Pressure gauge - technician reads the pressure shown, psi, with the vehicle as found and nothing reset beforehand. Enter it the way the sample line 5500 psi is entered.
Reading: 5.25 psi
